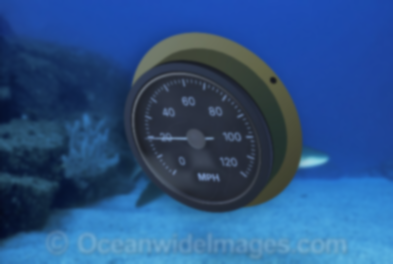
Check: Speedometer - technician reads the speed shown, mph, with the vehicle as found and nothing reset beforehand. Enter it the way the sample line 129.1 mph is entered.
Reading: 20 mph
